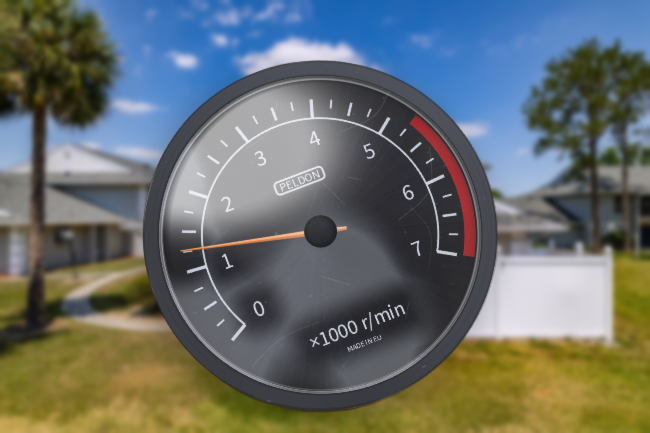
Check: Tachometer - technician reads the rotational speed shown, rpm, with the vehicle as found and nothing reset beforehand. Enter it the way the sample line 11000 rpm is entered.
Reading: 1250 rpm
